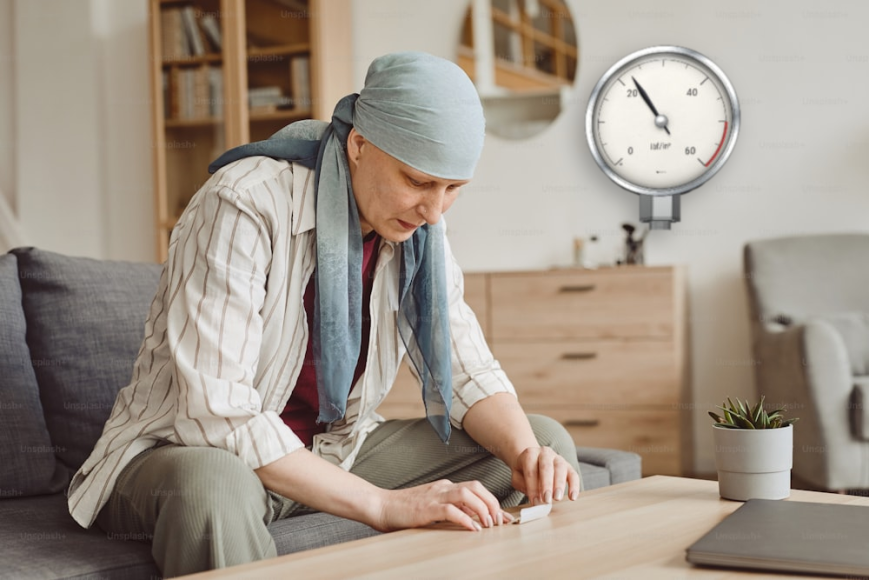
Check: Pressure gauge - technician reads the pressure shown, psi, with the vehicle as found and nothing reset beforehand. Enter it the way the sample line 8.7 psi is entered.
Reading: 22.5 psi
